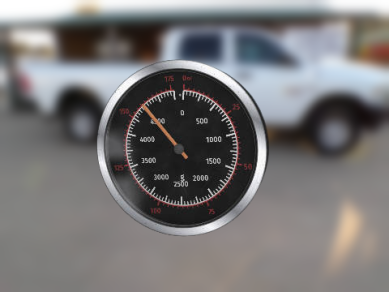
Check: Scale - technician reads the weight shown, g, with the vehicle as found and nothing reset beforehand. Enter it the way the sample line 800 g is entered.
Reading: 4500 g
